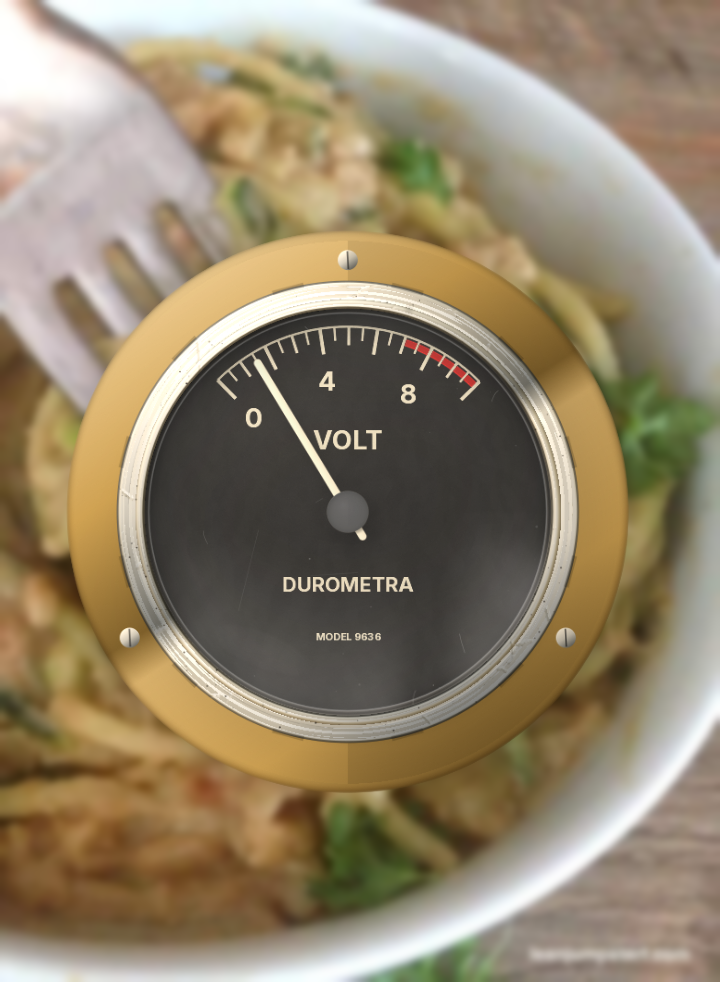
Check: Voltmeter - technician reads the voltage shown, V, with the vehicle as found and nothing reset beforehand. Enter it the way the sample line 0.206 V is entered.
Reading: 1.5 V
